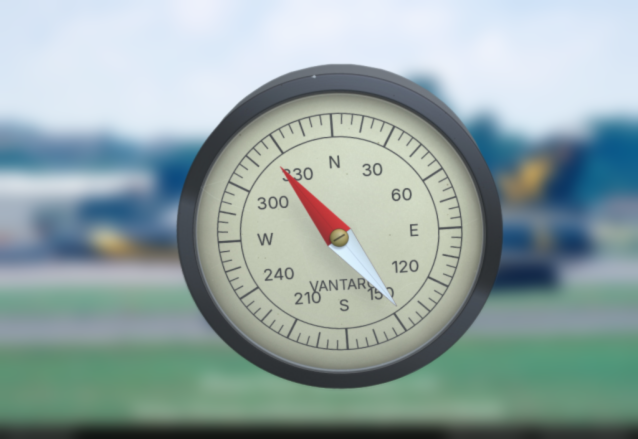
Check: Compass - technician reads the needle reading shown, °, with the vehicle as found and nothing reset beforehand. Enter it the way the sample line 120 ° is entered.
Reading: 325 °
